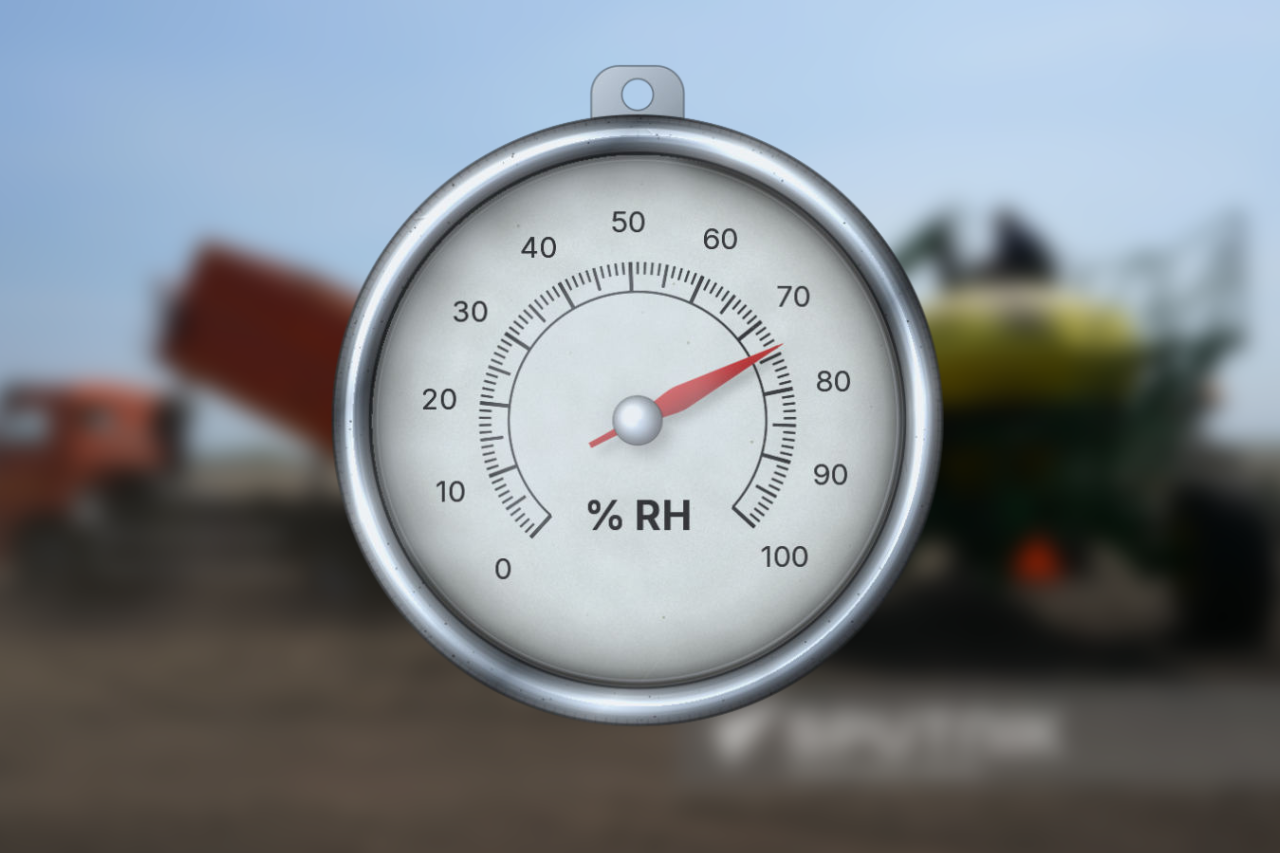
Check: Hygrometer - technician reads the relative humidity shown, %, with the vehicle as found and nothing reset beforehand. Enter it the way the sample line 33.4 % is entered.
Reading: 74 %
